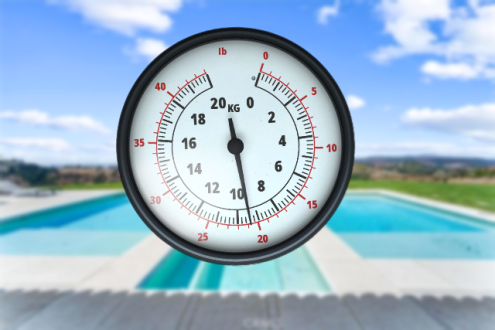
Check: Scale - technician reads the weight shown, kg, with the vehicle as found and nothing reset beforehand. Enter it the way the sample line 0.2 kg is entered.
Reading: 9.4 kg
